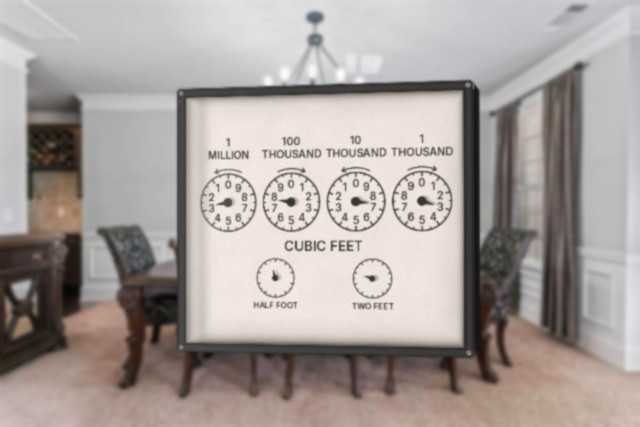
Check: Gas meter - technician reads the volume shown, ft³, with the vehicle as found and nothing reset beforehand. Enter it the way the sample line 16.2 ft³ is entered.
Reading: 277300 ft³
